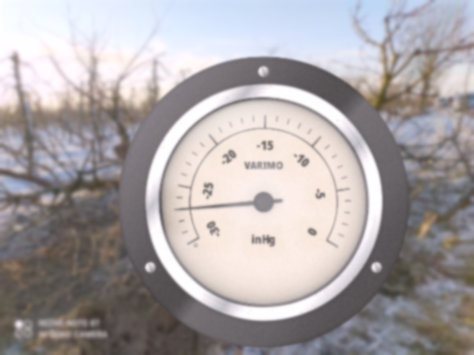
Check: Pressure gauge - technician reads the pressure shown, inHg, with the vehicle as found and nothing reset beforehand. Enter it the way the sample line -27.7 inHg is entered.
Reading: -27 inHg
